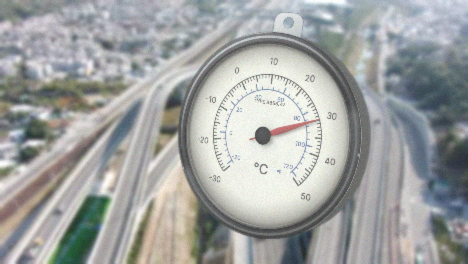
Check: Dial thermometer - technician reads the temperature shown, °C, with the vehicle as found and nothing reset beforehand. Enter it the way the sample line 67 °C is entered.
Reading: 30 °C
